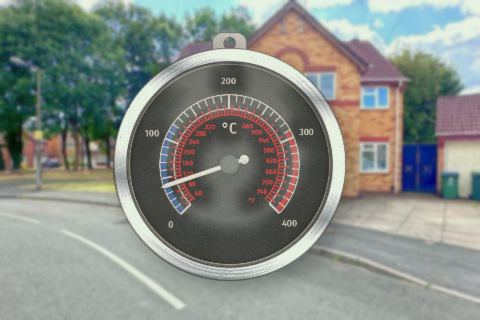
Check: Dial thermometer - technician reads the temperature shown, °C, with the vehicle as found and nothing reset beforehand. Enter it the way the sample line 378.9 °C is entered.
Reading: 40 °C
